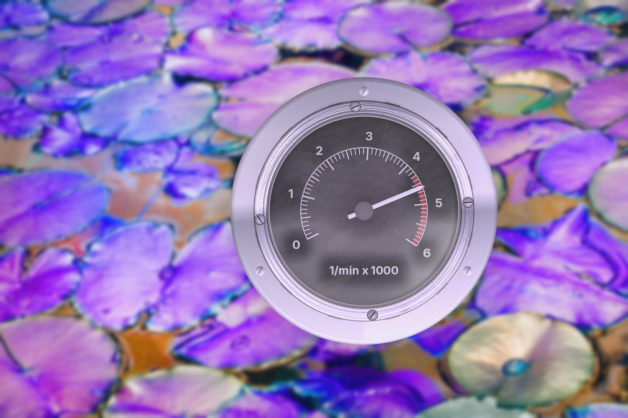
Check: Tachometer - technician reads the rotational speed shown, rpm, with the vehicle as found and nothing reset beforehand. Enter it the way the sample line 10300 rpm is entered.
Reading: 4600 rpm
